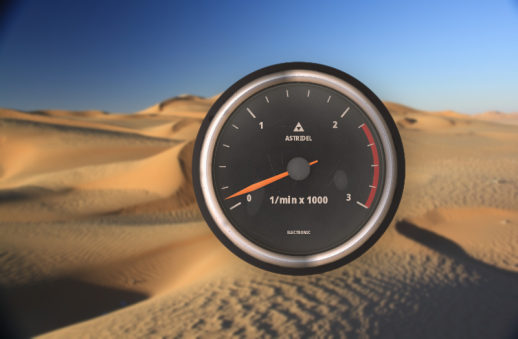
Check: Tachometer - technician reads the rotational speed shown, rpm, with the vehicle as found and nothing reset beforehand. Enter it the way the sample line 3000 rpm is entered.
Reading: 100 rpm
